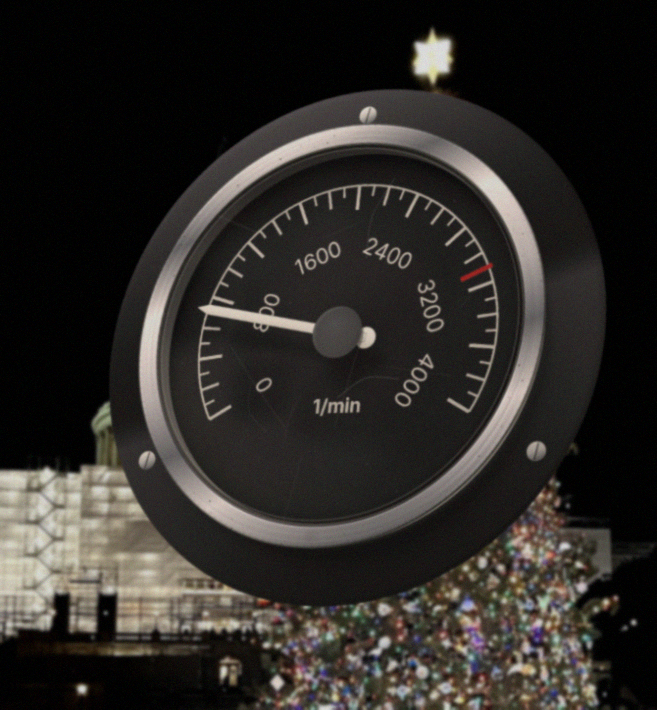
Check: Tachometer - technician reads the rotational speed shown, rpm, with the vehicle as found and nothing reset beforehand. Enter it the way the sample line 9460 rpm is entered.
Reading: 700 rpm
